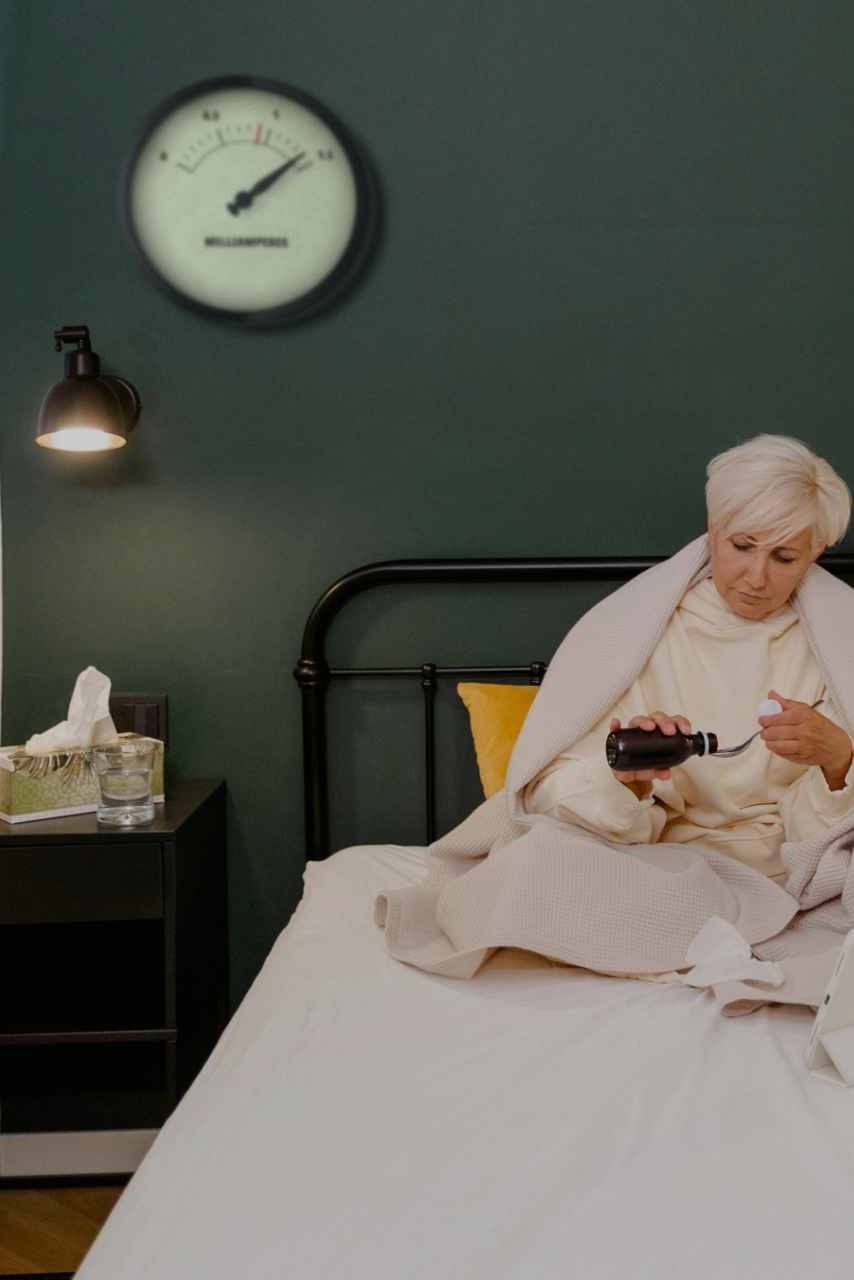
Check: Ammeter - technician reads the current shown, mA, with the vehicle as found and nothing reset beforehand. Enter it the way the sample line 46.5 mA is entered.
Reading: 1.4 mA
